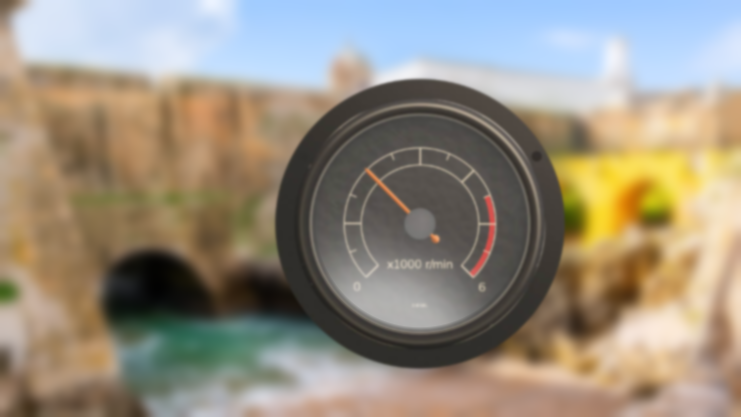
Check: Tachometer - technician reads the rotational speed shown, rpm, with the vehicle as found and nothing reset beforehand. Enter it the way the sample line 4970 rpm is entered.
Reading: 2000 rpm
